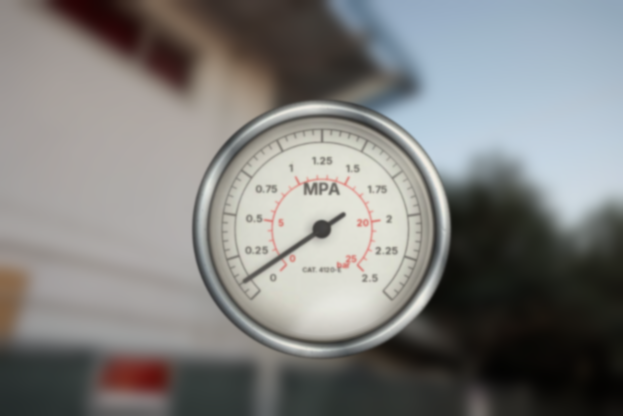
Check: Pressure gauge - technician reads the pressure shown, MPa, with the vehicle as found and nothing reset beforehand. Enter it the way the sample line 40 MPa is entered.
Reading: 0.1 MPa
